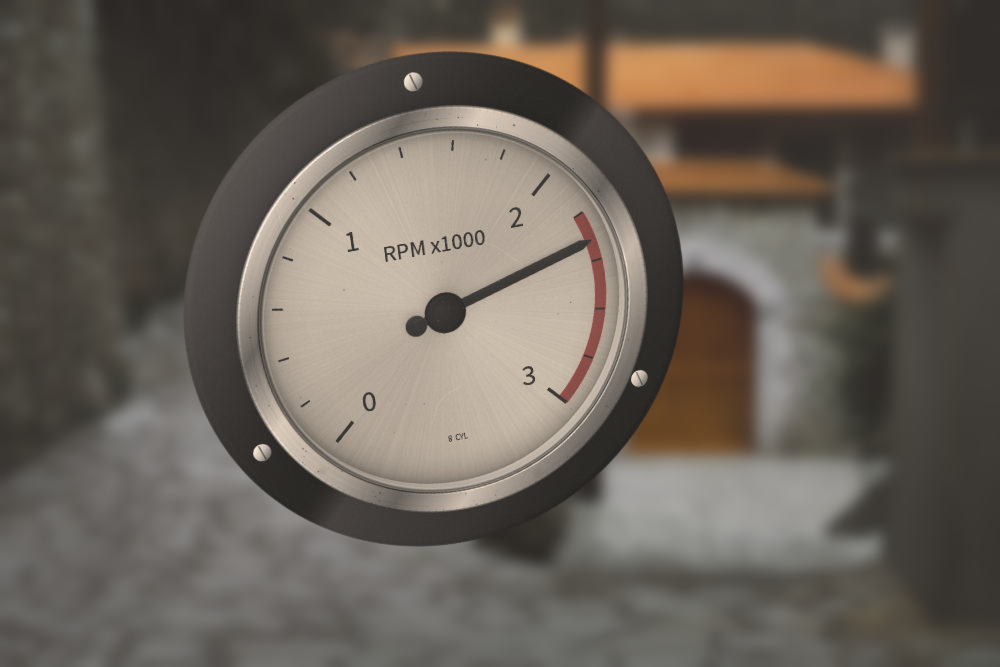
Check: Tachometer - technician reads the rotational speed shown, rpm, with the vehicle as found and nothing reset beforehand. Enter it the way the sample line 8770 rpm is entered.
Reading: 2300 rpm
